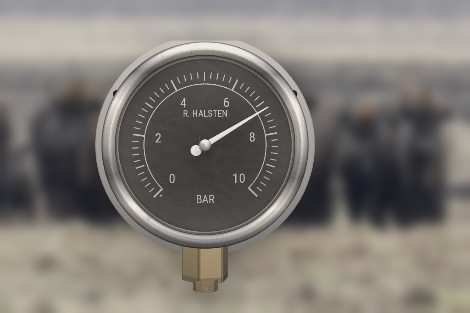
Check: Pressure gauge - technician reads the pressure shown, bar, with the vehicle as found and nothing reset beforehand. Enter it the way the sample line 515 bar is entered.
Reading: 7.2 bar
